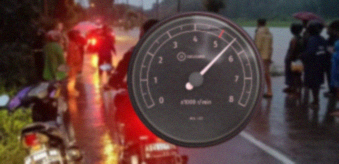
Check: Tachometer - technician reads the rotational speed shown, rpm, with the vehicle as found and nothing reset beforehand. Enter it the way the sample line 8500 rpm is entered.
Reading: 5500 rpm
